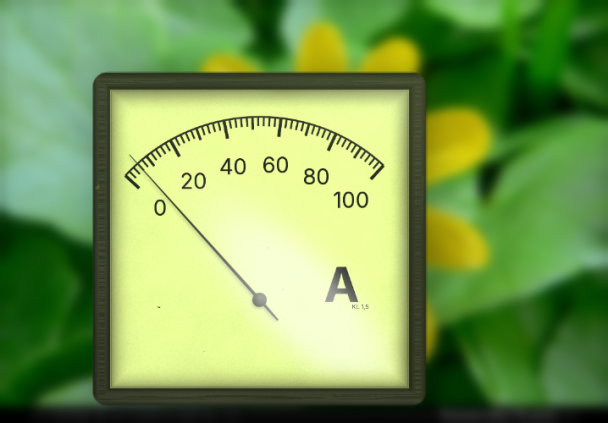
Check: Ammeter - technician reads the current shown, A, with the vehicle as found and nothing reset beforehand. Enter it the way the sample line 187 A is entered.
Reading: 6 A
